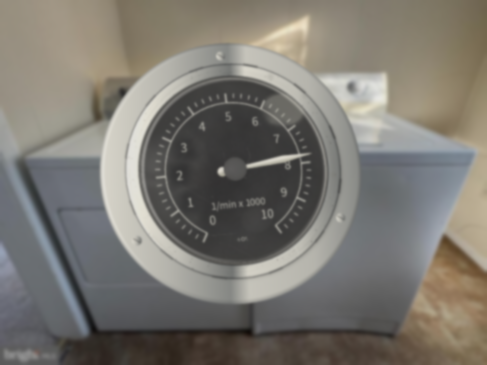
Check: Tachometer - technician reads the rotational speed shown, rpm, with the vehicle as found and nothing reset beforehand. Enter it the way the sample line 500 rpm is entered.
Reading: 7800 rpm
